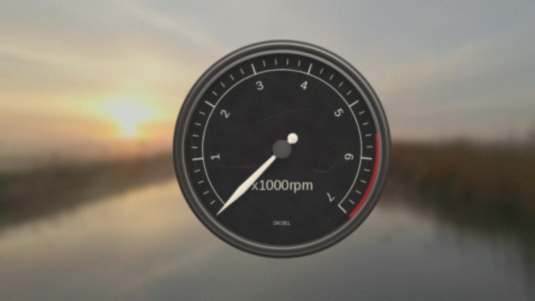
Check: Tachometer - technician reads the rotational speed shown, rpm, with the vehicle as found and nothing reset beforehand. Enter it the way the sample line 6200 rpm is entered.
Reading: 0 rpm
